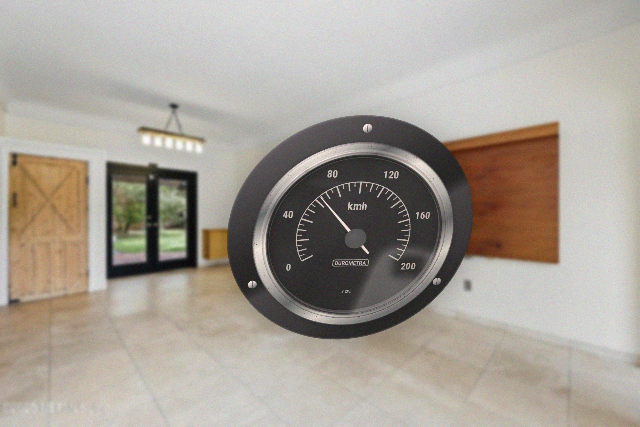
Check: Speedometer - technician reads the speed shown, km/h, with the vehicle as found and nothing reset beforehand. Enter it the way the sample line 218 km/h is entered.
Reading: 65 km/h
